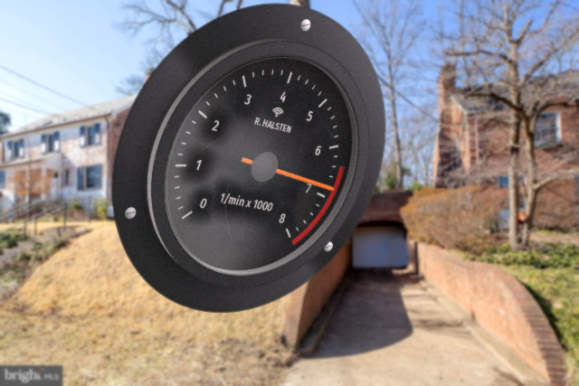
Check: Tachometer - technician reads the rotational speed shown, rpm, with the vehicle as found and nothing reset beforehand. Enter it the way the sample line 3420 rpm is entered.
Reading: 6800 rpm
